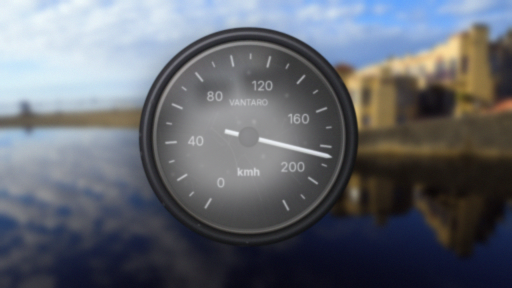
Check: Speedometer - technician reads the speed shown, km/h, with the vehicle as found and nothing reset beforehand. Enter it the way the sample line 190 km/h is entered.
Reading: 185 km/h
